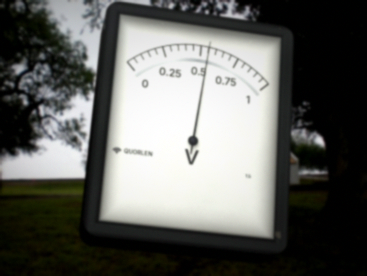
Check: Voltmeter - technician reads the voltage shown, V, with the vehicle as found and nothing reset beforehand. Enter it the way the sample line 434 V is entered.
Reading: 0.55 V
